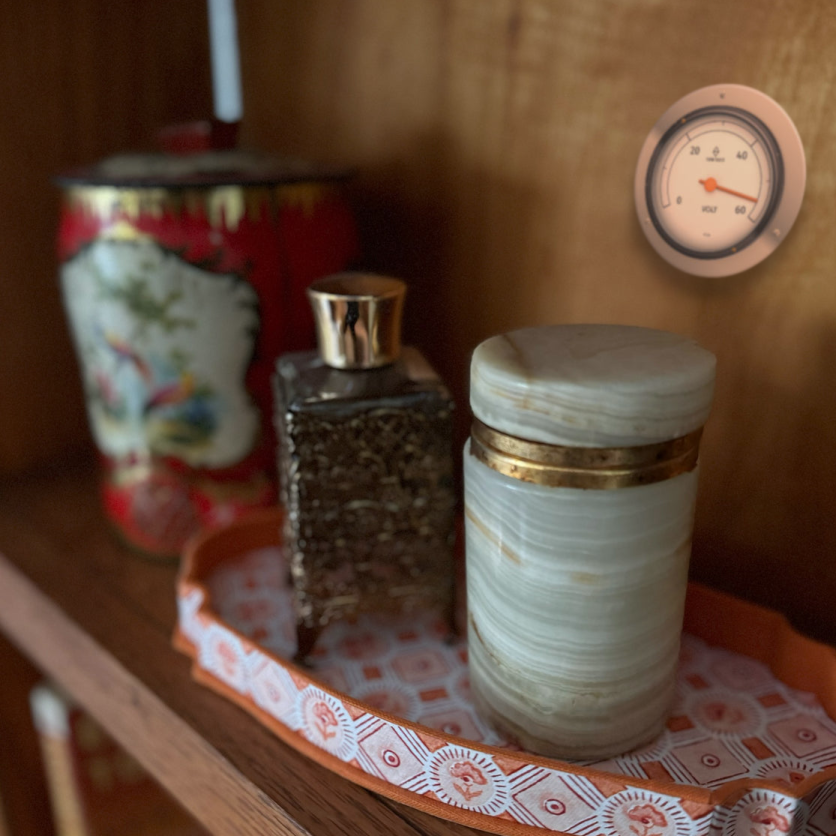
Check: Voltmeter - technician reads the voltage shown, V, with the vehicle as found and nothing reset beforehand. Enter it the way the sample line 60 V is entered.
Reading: 55 V
